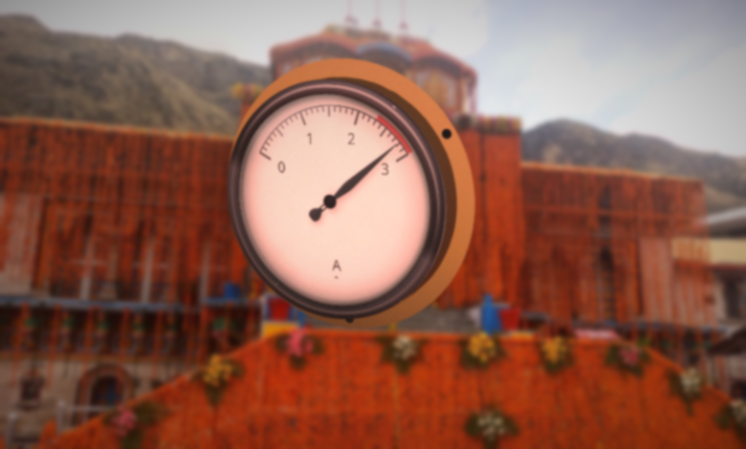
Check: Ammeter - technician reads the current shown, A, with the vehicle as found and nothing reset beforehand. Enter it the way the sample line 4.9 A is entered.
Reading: 2.8 A
